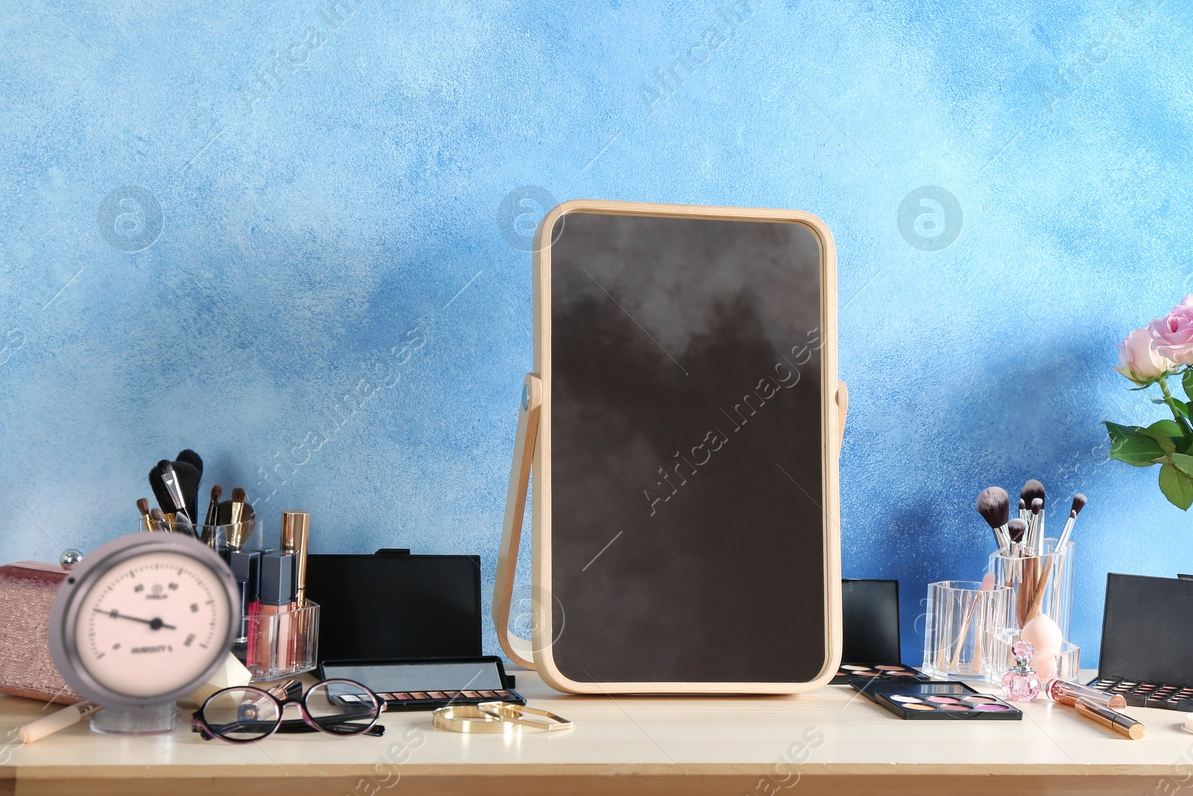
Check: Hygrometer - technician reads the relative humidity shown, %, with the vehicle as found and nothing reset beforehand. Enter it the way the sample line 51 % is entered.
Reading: 20 %
